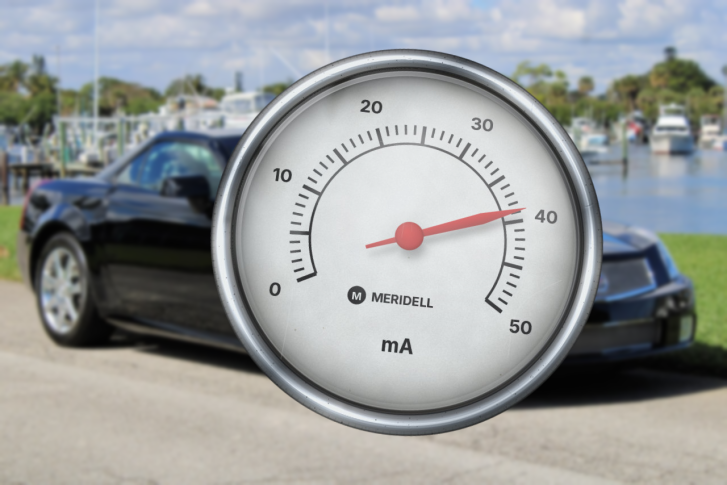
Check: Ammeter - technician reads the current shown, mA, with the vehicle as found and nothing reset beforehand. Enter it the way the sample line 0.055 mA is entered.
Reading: 39 mA
